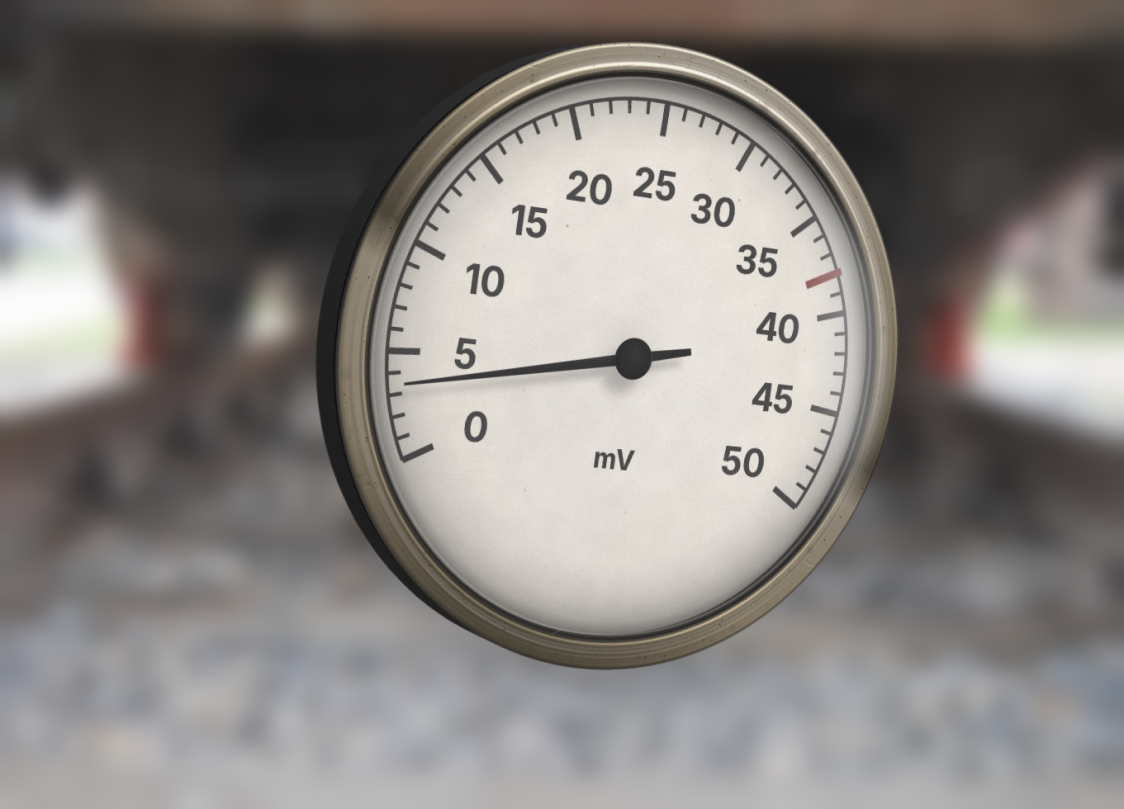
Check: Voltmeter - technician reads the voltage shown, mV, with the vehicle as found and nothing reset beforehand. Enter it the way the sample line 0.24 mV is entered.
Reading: 3.5 mV
